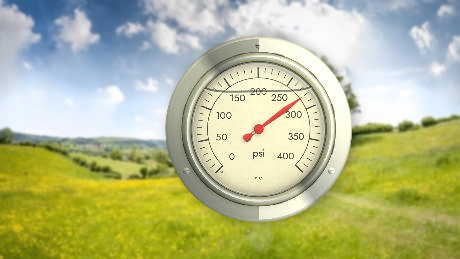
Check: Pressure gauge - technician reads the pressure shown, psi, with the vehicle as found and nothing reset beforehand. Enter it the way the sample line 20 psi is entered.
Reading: 280 psi
